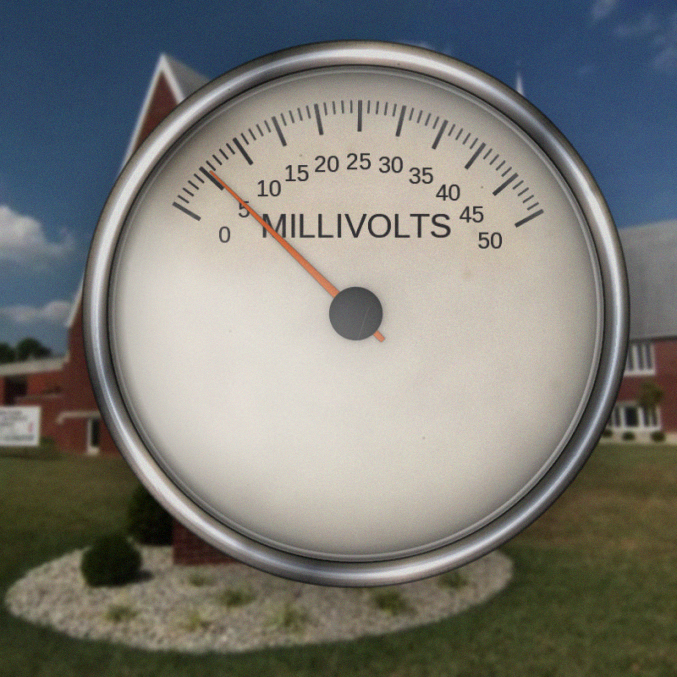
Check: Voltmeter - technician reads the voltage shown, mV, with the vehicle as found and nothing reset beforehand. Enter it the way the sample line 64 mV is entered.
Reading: 5.5 mV
